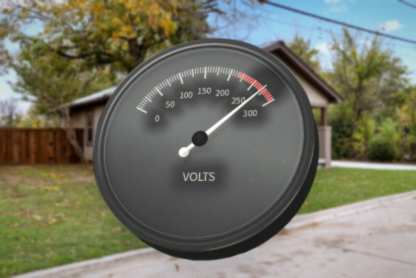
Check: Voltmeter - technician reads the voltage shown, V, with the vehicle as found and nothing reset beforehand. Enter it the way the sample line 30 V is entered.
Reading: 275 V
